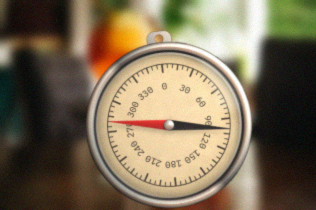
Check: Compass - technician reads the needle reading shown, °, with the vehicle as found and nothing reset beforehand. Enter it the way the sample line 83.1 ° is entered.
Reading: 280 °
